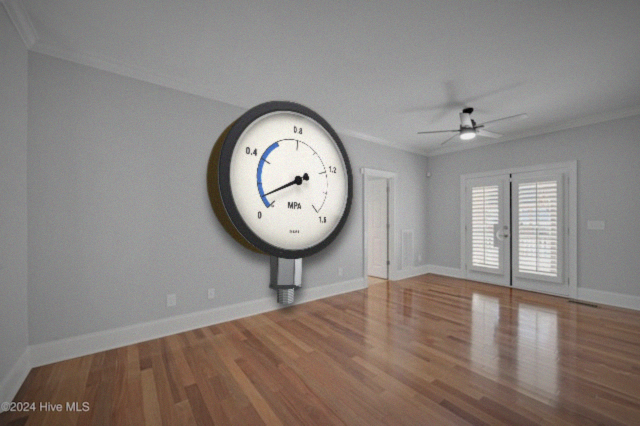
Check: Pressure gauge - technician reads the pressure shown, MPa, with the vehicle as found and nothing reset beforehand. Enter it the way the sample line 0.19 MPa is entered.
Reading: 0.1 MPa
